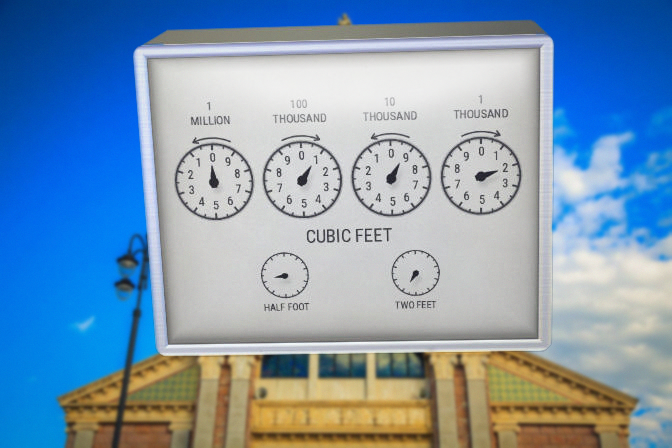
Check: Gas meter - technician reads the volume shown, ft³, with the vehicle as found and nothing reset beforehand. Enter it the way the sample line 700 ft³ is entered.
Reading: 9200 ft³
